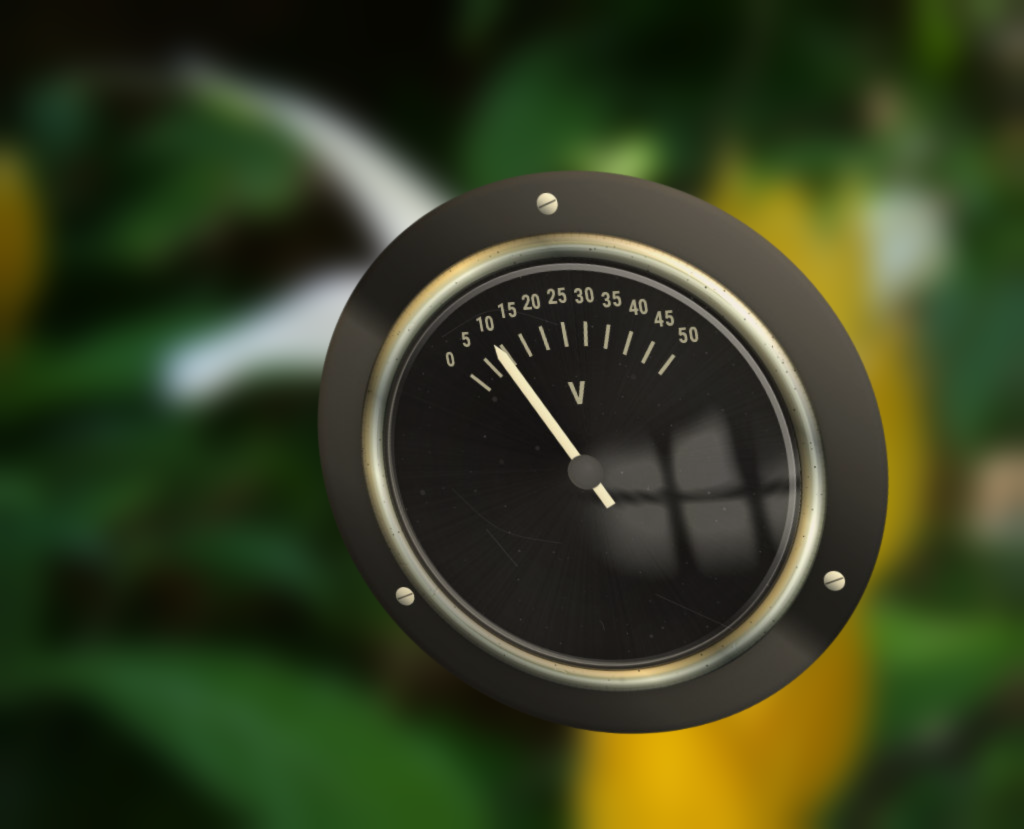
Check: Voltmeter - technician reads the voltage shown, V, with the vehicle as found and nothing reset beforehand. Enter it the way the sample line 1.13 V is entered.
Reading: 10 V
